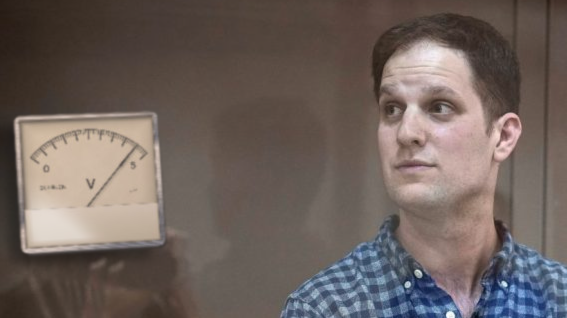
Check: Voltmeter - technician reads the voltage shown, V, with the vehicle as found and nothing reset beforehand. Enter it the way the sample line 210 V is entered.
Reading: 4.5 V
